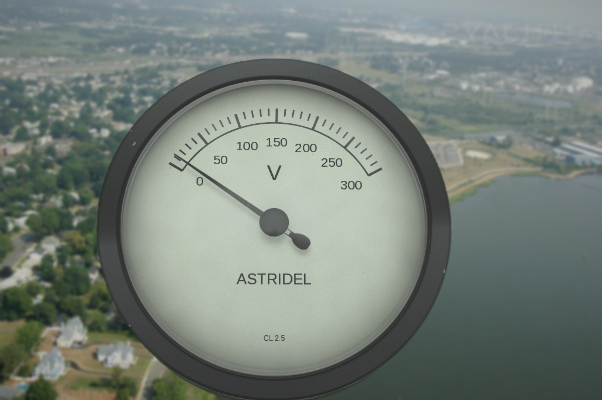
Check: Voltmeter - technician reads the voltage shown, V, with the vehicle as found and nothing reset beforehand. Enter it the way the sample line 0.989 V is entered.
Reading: 10 V
